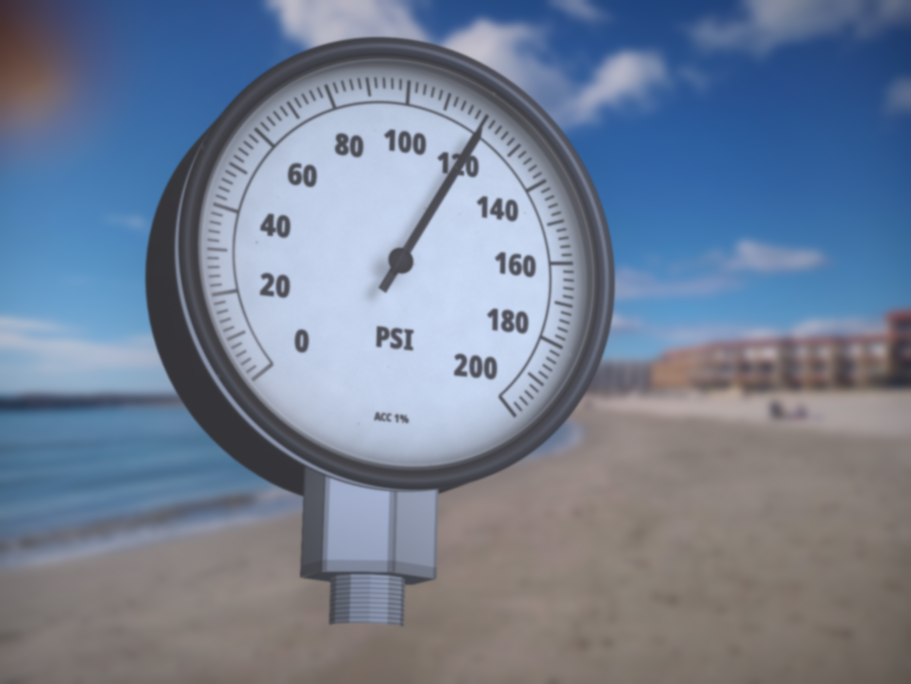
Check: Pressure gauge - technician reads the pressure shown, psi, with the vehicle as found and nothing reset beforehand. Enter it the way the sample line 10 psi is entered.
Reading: 120 psi
